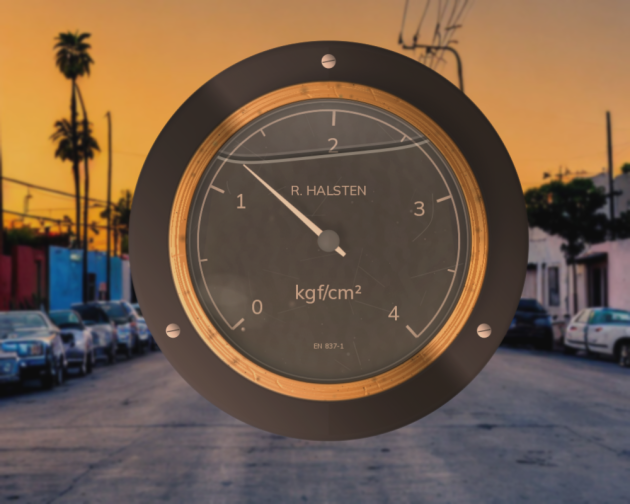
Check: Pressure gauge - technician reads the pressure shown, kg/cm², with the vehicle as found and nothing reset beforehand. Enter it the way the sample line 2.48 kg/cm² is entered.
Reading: 1.25 kg/cm²
